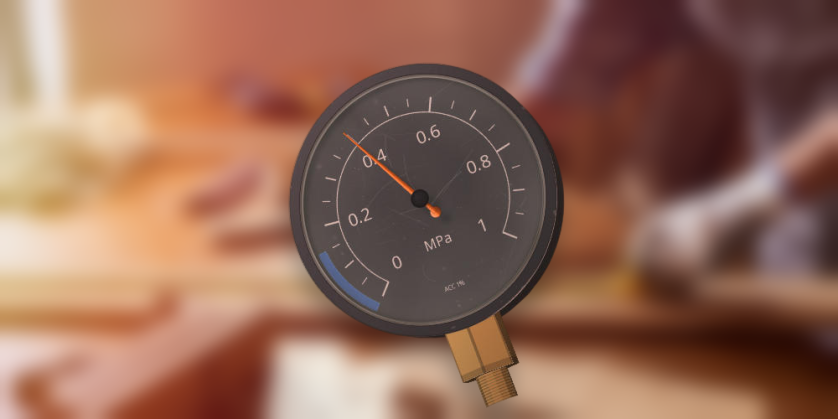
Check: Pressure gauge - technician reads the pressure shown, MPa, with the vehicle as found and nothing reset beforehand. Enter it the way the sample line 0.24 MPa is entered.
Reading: 0.4 MPa
